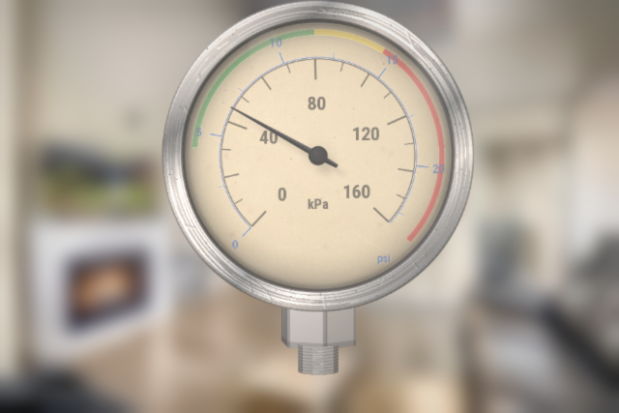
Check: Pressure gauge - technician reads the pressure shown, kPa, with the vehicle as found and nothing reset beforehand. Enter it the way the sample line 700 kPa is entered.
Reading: 45 kPa
